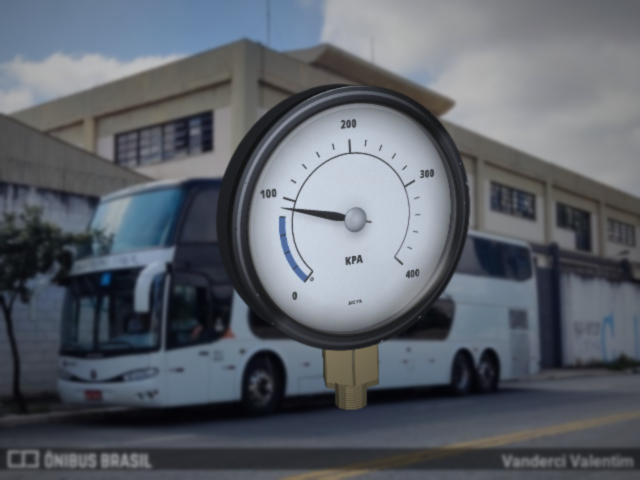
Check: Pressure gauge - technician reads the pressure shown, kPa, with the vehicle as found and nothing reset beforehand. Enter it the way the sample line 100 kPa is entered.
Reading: 90 kPa
